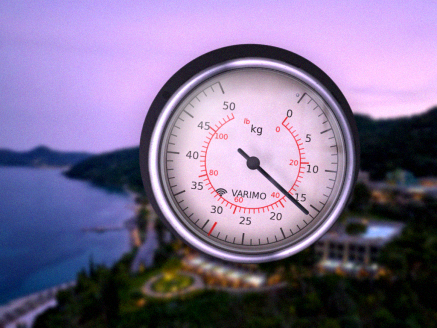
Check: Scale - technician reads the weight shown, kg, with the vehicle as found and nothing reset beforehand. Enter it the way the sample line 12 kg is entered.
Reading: 16 kg
